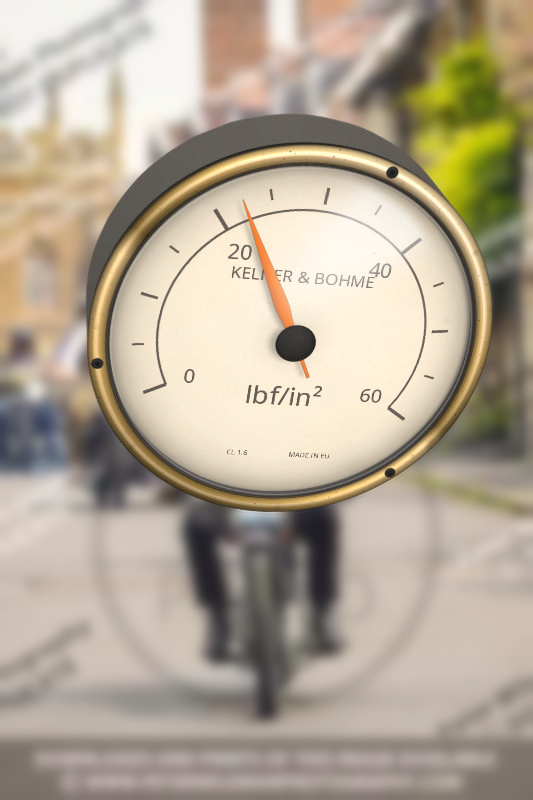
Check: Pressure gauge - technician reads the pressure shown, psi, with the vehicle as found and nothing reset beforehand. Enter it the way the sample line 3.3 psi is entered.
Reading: 22.5 psi
